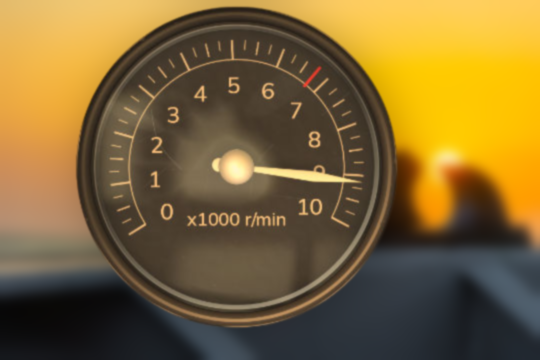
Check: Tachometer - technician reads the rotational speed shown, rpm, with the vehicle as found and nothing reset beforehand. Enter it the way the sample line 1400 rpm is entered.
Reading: 9125 rpm
